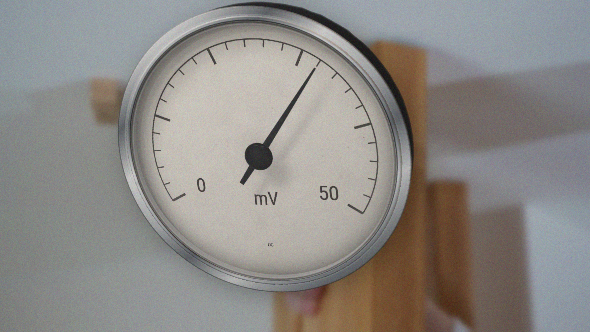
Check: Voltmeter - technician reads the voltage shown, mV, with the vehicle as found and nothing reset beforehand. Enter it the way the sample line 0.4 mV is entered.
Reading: 32 mV
